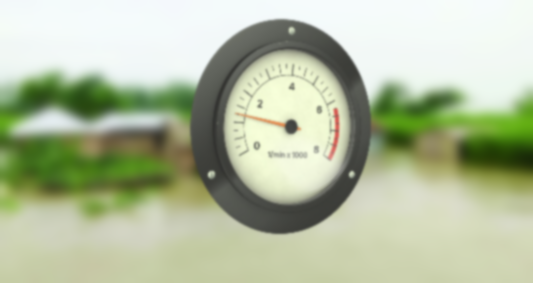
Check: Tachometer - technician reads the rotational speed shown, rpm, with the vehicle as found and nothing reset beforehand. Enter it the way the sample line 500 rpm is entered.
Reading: 1250 rpm
